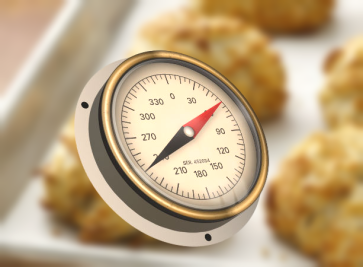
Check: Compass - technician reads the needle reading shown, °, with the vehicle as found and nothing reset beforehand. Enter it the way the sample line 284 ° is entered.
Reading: 60 °
